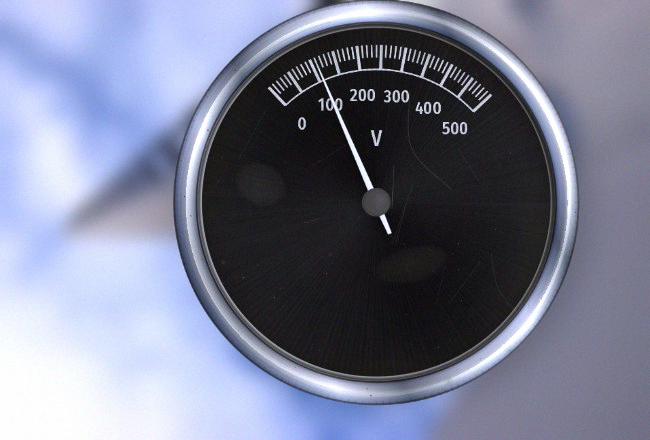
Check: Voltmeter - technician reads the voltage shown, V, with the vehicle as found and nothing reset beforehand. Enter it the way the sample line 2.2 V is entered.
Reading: 110 V
